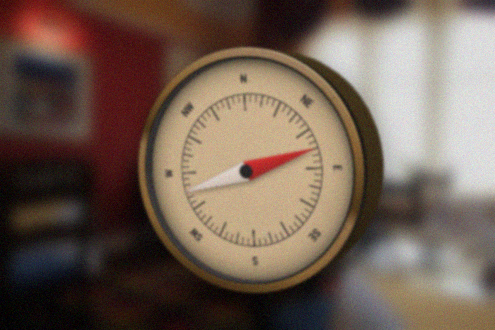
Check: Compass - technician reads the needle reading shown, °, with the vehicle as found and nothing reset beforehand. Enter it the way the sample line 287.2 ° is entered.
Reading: 75 °
